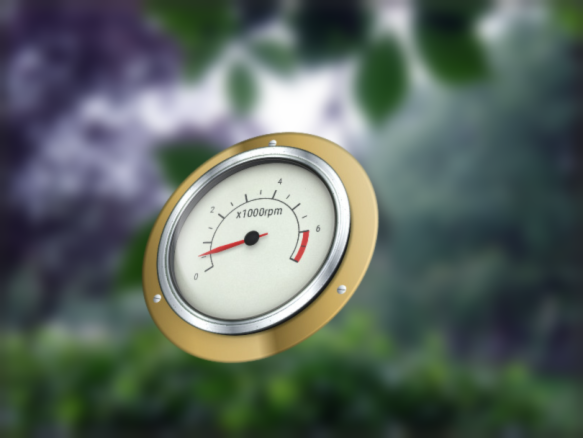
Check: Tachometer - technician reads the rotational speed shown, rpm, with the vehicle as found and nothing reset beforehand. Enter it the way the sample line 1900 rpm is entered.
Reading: 500 rpm
